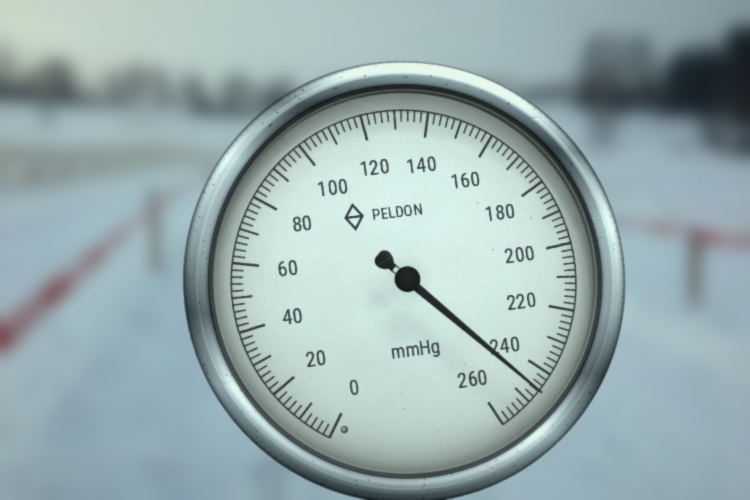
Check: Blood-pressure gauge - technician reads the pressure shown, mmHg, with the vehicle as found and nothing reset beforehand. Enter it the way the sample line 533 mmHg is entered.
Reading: 246 mmHg
